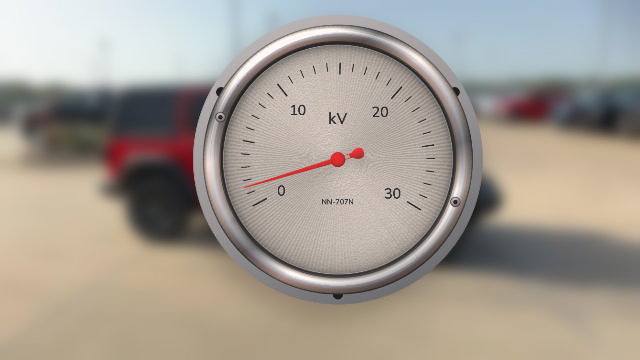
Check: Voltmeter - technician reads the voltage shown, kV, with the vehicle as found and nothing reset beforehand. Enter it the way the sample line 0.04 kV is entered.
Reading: 1.5 kV
